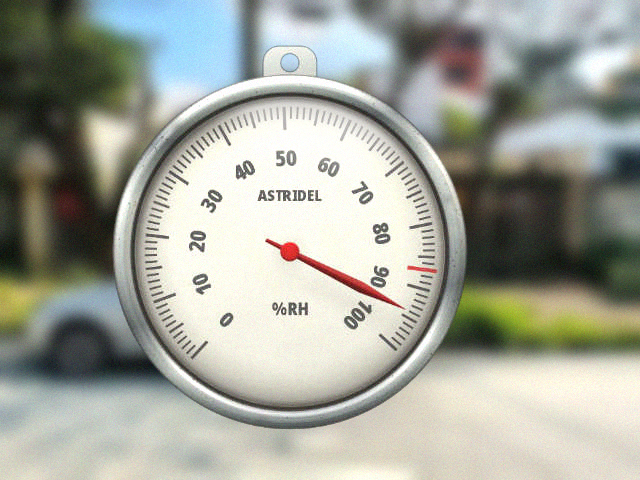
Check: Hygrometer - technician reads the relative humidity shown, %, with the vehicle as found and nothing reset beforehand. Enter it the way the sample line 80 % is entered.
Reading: 94 %
